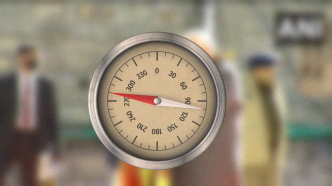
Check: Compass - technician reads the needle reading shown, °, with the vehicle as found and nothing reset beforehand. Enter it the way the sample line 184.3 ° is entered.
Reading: 280 °
